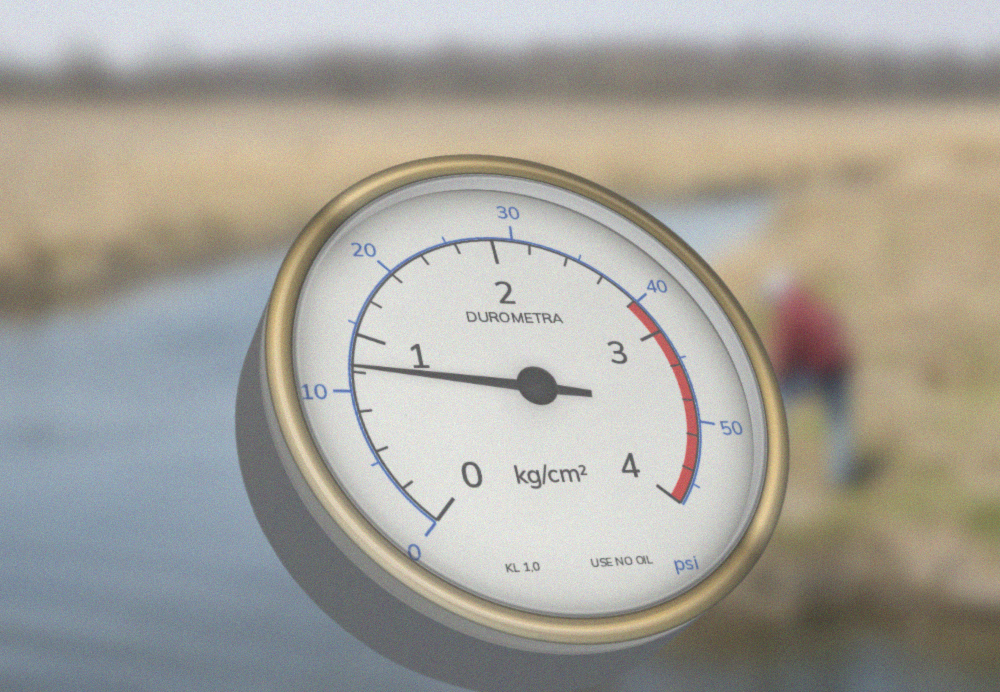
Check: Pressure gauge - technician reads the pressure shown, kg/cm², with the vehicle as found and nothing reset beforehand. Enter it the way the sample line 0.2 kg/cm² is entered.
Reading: 0.8 kg/cm²
